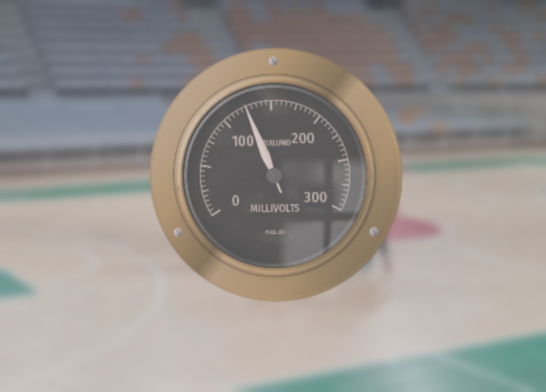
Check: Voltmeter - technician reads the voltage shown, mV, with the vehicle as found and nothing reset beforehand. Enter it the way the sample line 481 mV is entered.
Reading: 125 mV
